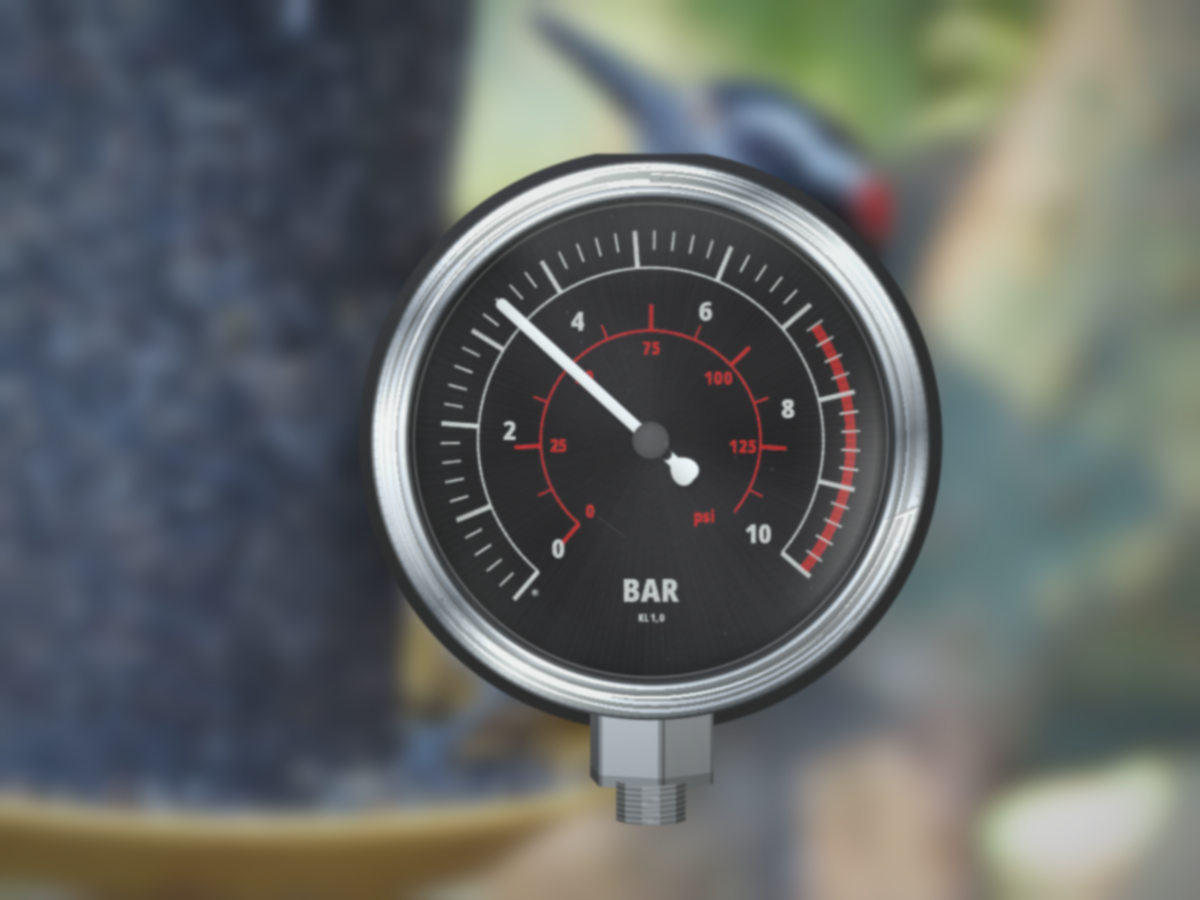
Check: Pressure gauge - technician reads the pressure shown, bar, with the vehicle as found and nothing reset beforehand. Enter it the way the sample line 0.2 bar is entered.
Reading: 3.4 bar
